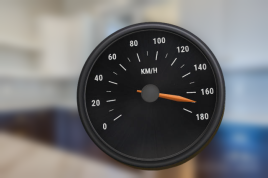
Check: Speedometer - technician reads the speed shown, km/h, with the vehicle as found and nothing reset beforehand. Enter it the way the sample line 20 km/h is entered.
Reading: 170 km/h
